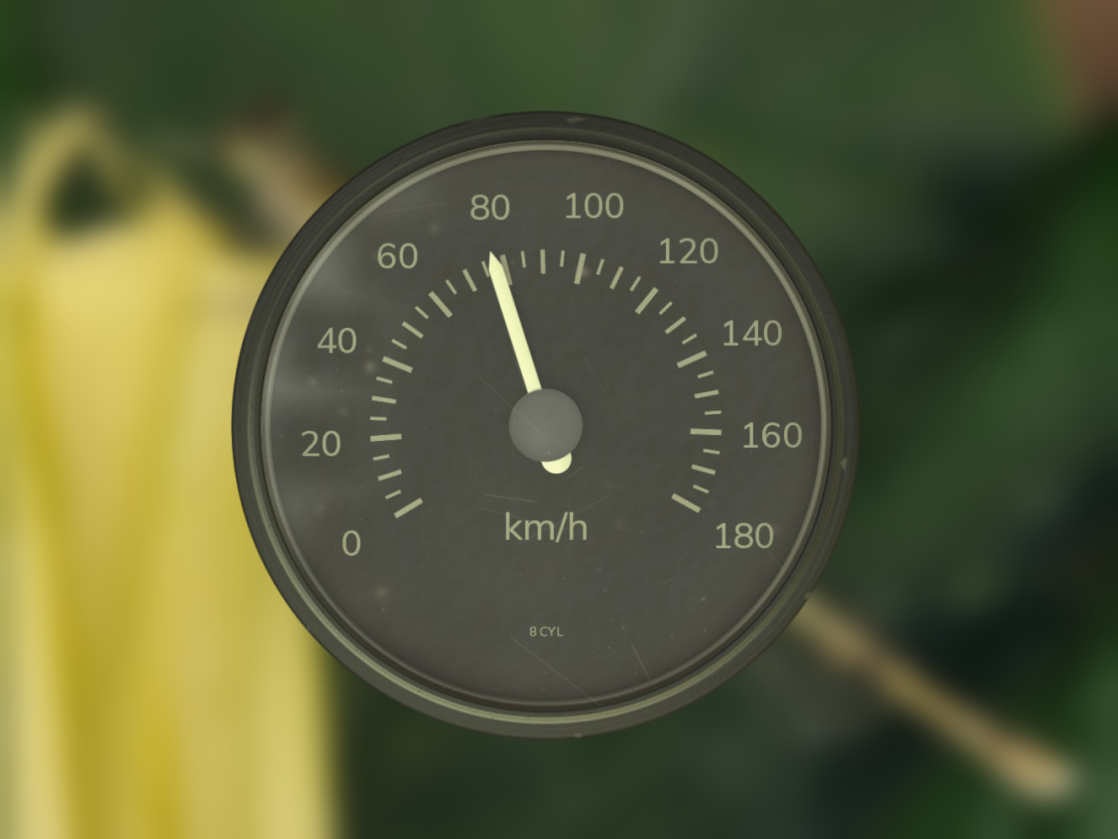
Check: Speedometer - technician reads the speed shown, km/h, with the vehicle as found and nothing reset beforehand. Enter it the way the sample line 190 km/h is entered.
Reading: 77.5 km/h
